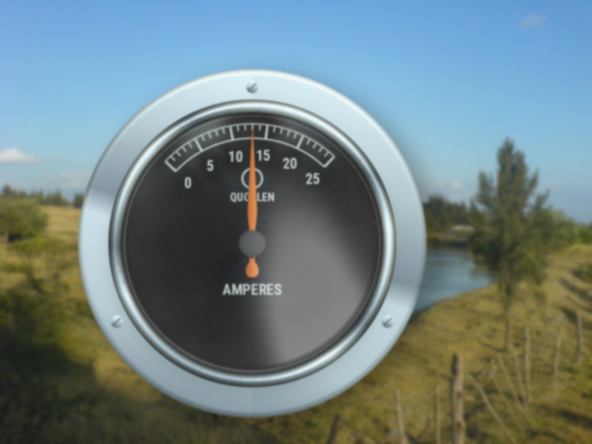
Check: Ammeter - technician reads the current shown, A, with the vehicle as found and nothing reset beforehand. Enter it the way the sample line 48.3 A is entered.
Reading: 13 A
